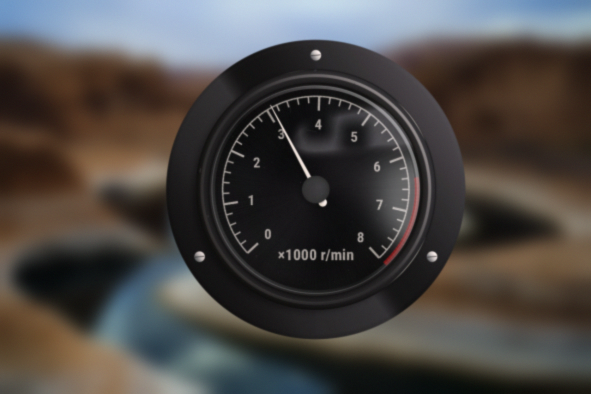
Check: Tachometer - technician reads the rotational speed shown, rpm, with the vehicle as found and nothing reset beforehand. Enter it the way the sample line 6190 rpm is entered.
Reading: 3100 rpm
